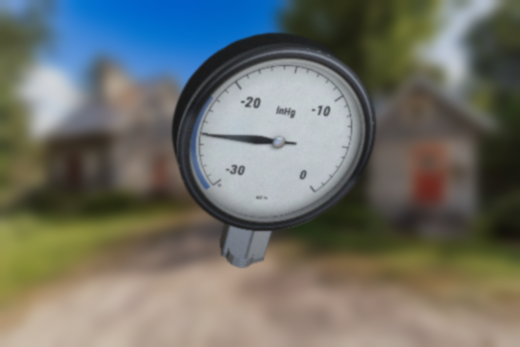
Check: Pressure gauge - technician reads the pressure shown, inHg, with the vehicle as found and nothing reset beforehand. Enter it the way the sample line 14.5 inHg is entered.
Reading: -25 inHg
